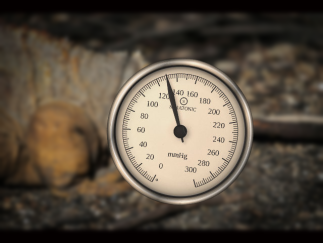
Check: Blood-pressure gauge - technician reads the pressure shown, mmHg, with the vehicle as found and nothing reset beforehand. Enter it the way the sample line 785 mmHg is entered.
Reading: 130 mmHg
